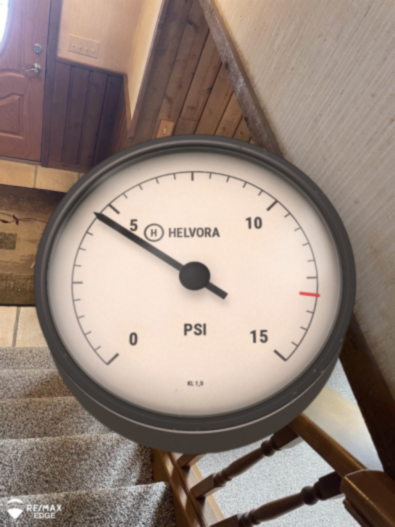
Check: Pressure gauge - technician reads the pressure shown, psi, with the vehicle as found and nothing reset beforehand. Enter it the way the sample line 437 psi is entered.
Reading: 4.5 psi
